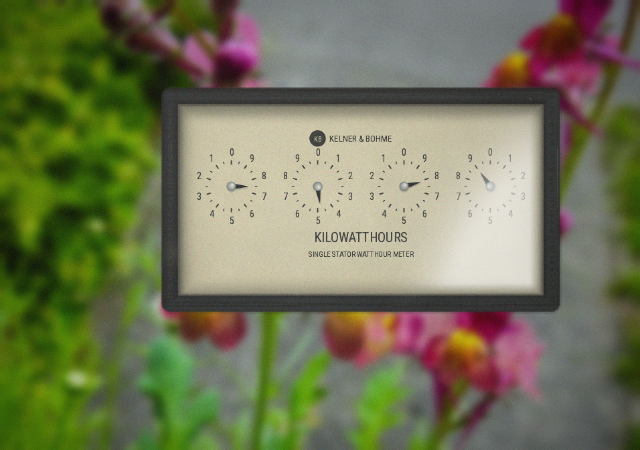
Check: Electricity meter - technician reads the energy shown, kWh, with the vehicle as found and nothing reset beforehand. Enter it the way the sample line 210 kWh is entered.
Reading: 7479 kWh
